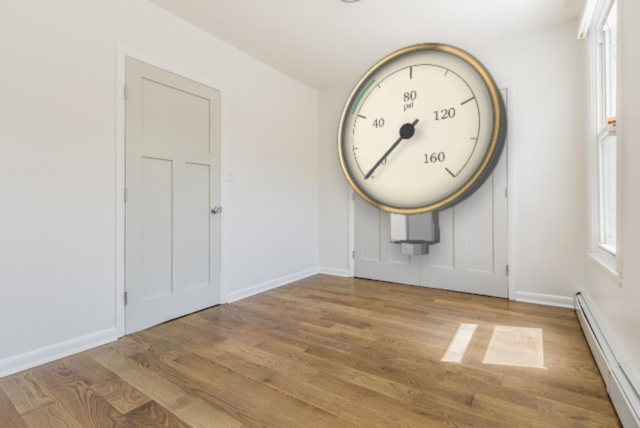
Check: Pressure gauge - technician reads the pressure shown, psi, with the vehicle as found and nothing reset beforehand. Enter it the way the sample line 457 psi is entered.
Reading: 0 psi
